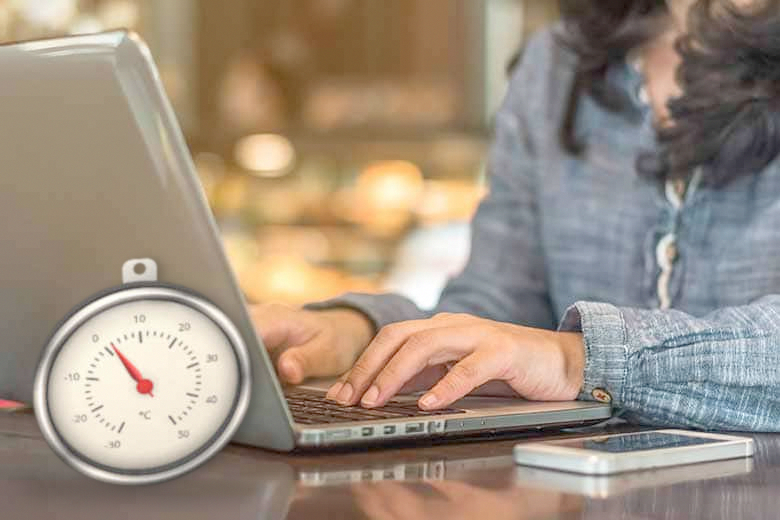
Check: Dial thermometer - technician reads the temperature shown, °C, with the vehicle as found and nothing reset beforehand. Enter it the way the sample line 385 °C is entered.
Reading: 2 °C
